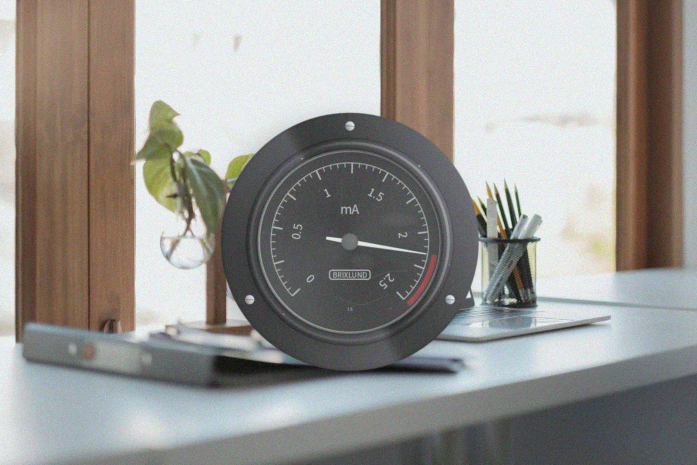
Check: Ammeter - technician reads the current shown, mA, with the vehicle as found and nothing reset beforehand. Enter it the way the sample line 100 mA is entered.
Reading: 2.15 mA
